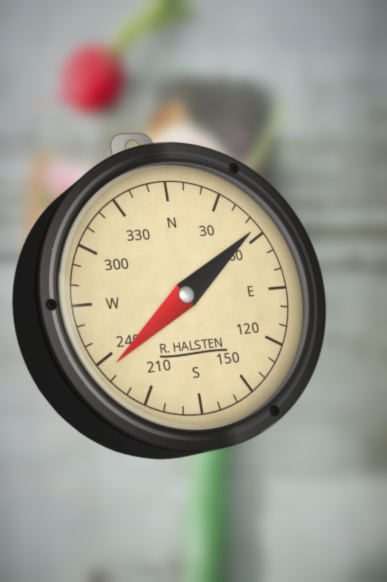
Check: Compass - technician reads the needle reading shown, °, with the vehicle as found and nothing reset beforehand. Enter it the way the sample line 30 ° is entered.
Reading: 235 °
